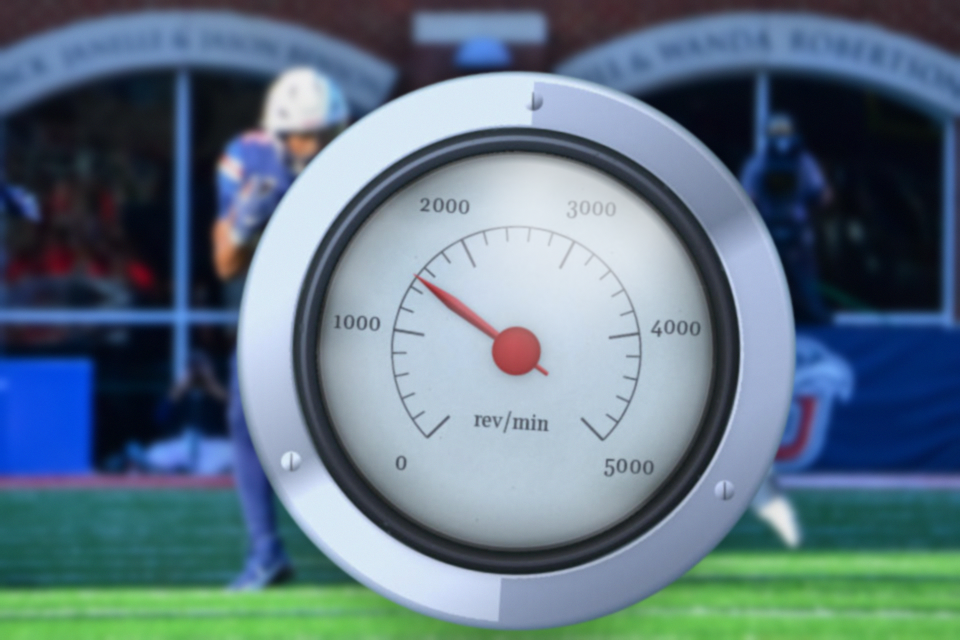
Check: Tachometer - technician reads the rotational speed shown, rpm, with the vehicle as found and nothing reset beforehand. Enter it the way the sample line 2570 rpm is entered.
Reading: 1500 rpm
